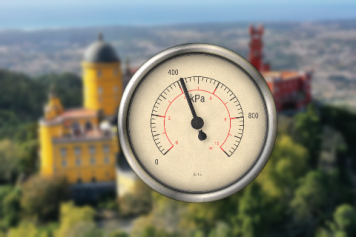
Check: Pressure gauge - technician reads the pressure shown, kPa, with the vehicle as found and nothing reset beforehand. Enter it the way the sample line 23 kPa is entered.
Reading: 420 kPa
